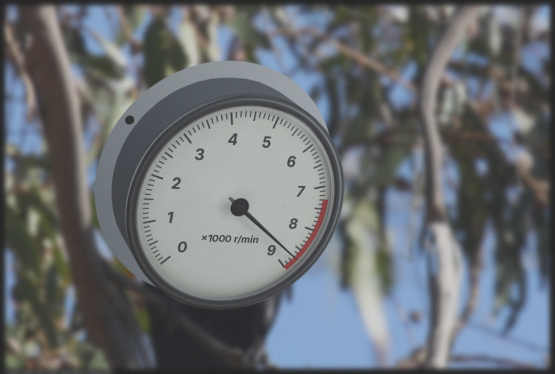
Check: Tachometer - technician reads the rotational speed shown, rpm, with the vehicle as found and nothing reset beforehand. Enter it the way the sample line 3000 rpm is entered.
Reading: 8700 rpm
